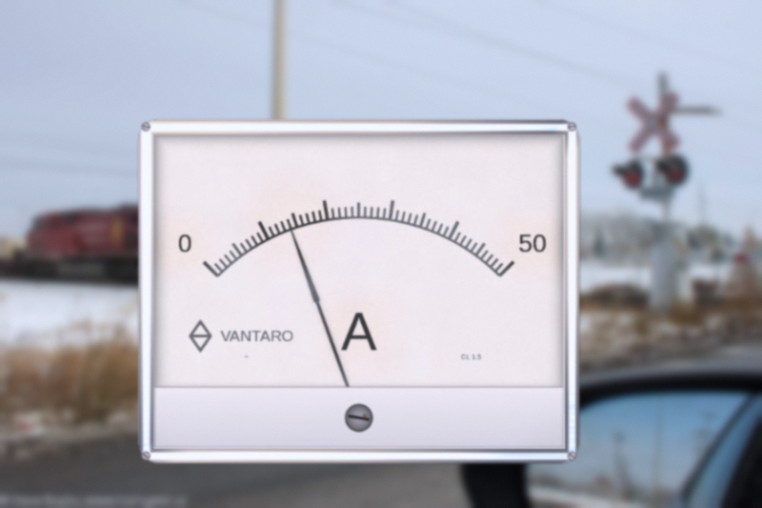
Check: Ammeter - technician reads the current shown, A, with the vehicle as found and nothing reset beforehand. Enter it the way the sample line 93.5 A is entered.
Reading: 14 A
